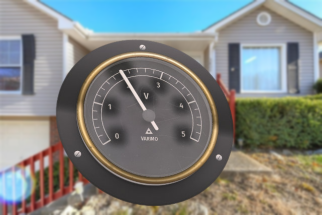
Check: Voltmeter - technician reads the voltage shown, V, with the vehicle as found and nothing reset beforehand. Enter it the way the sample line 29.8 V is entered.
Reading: 2 V
